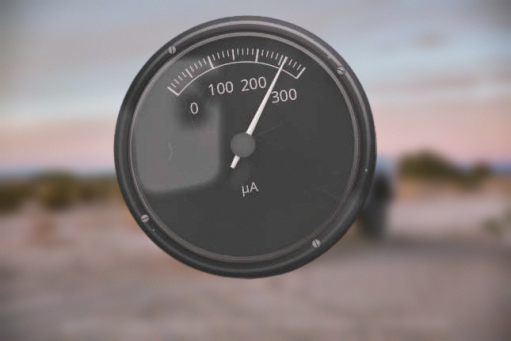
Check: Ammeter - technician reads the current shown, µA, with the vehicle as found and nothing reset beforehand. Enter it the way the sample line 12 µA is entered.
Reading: 260 µA
